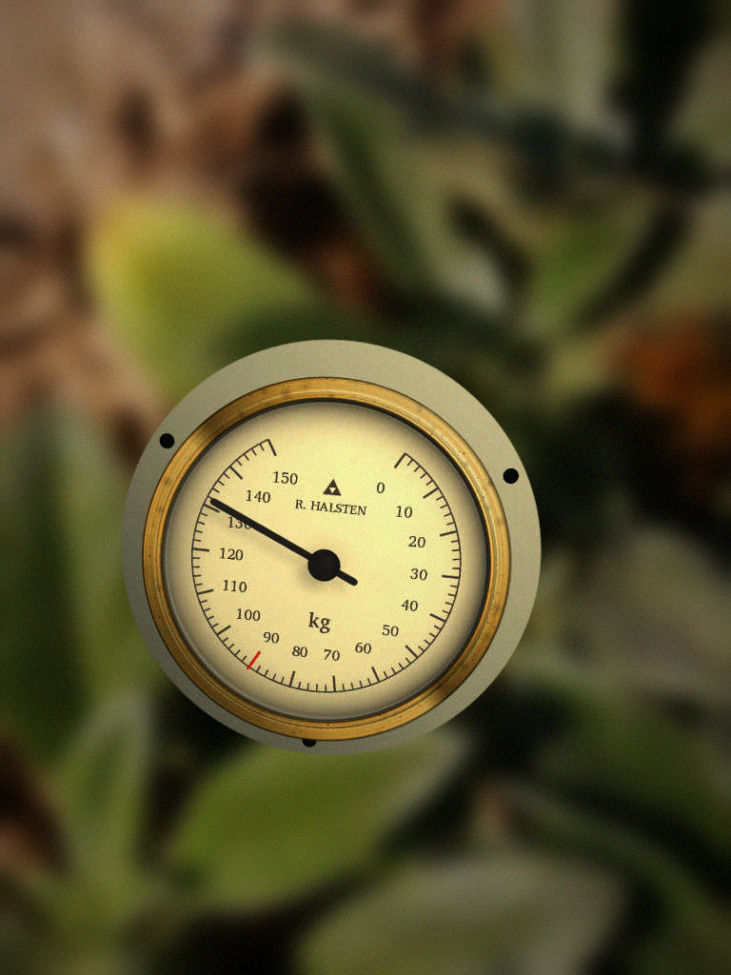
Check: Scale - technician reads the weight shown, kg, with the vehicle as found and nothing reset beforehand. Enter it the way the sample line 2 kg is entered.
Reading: 132 kg
